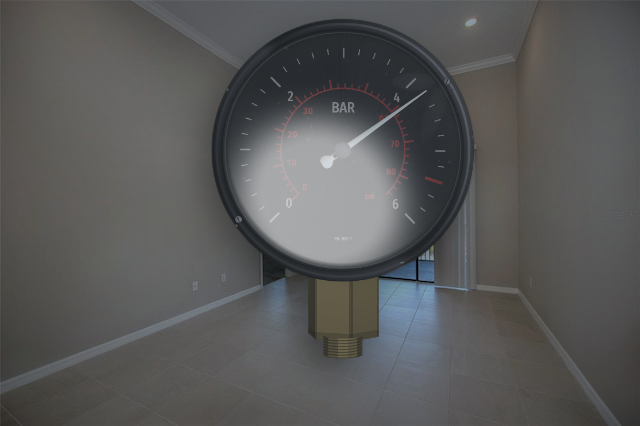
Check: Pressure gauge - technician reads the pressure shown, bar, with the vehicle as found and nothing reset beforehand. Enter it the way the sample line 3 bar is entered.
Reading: 4.2 bar
